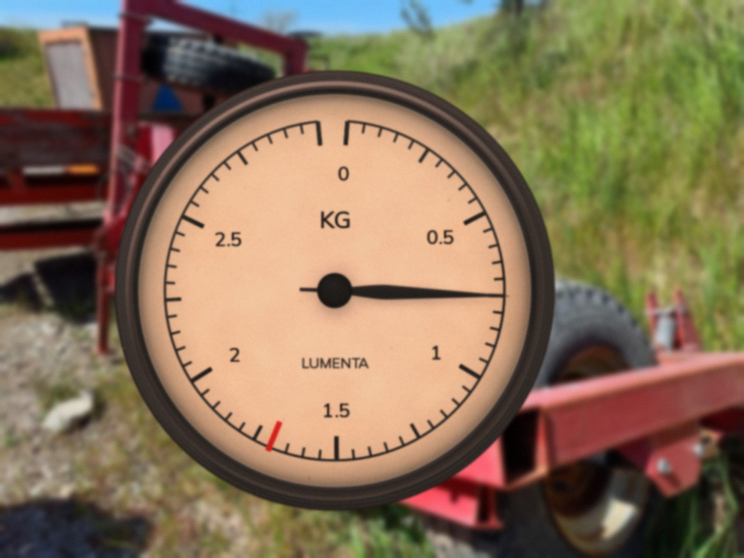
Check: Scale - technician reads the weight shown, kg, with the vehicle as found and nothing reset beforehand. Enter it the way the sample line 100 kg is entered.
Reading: 0.75 kg
